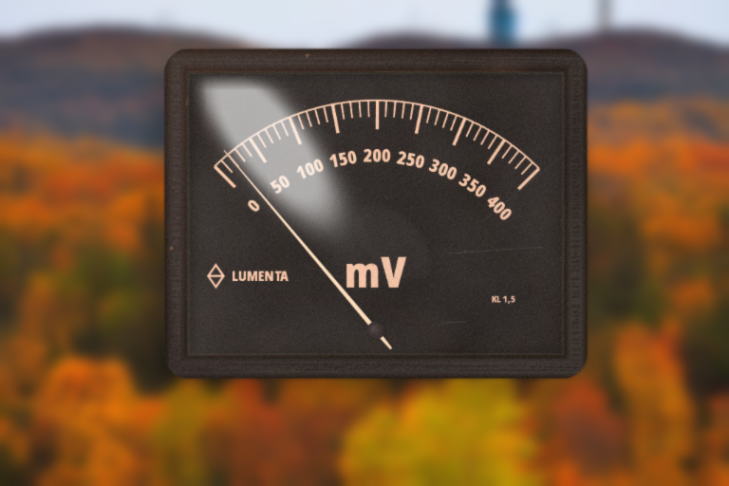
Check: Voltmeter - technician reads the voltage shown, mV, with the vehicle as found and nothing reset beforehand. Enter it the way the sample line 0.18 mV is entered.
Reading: 20 mV
